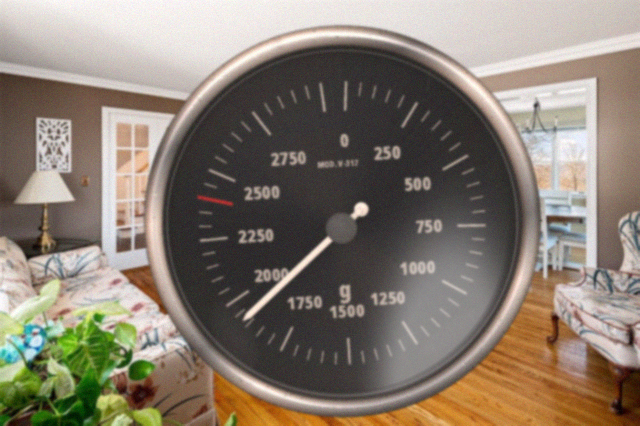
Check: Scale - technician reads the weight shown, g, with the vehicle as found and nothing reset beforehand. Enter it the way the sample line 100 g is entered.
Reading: 1925 g
